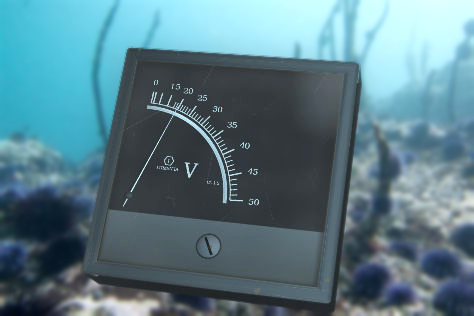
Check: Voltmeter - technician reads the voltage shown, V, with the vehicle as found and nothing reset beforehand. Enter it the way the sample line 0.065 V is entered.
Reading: 20 V
